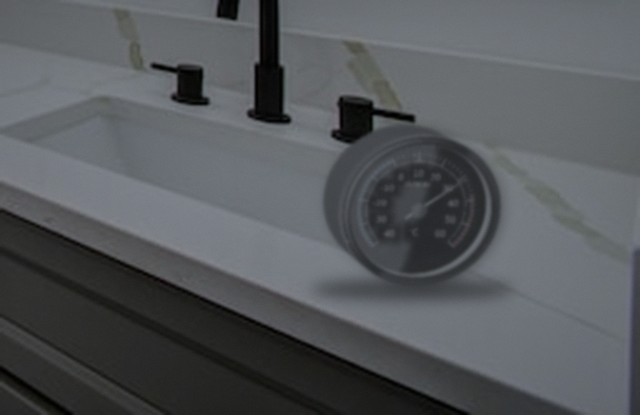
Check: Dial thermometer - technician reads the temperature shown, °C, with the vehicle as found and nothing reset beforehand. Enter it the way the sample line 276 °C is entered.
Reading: 30 °C
